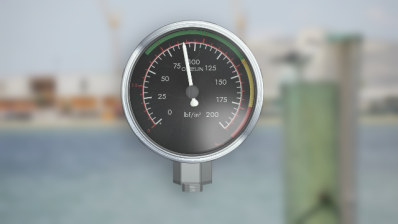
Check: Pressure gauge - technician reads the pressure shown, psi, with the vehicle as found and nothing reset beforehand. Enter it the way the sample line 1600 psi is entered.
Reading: 90 psi
